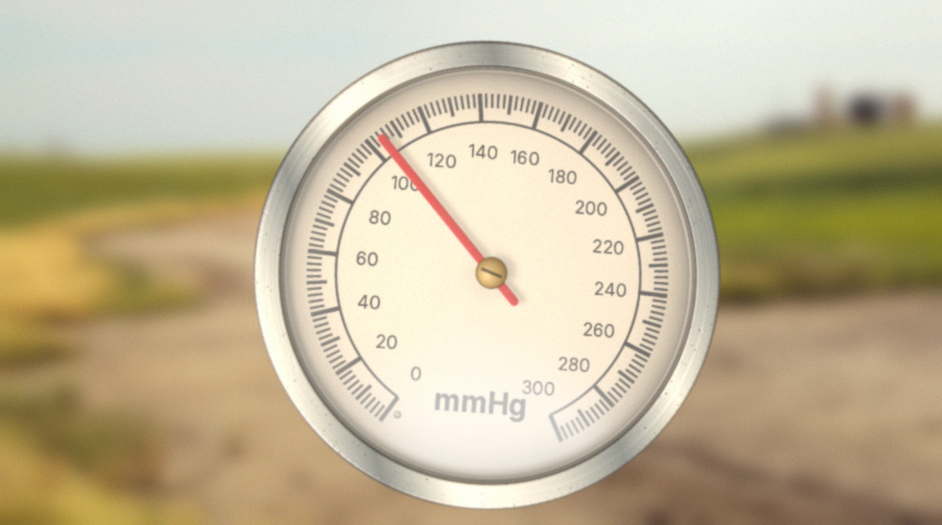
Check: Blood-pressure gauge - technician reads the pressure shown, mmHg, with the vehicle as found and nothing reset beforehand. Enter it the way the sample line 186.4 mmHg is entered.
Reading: 104 mmHg
